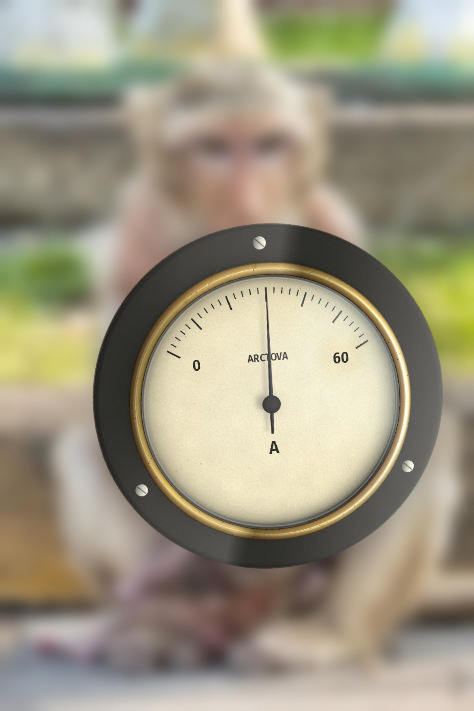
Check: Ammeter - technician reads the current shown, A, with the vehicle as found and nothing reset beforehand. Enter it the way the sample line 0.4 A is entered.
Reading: 30 A
